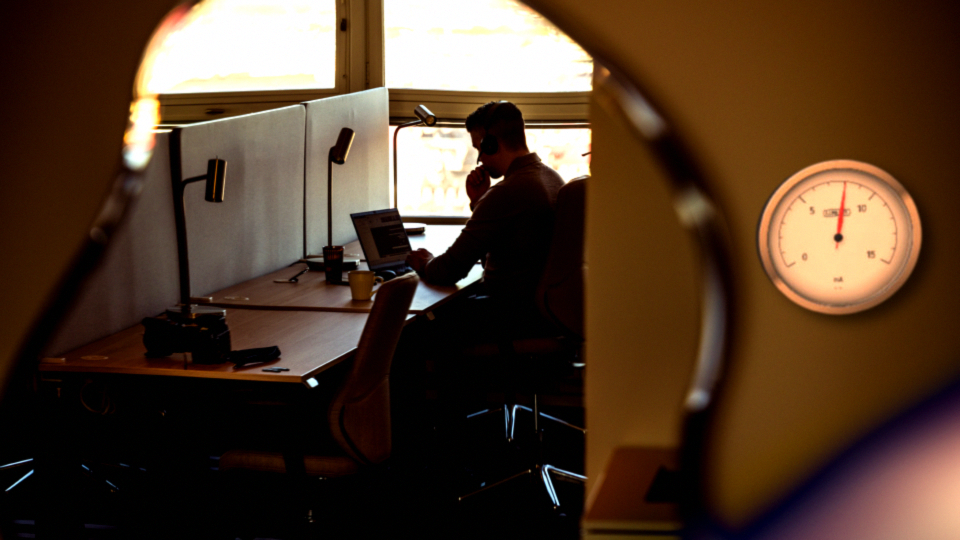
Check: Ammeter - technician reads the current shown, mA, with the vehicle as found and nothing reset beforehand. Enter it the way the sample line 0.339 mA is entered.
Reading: 8 mA
